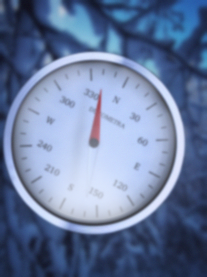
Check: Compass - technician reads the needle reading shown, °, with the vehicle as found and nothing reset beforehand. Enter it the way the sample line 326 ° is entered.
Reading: 340 °
